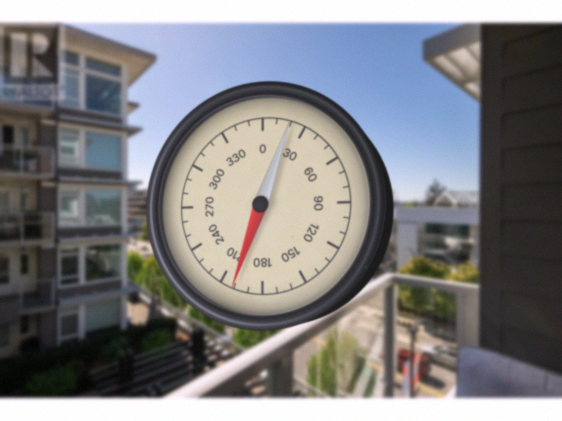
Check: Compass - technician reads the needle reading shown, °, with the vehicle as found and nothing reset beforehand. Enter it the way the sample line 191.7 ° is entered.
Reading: 200 °
